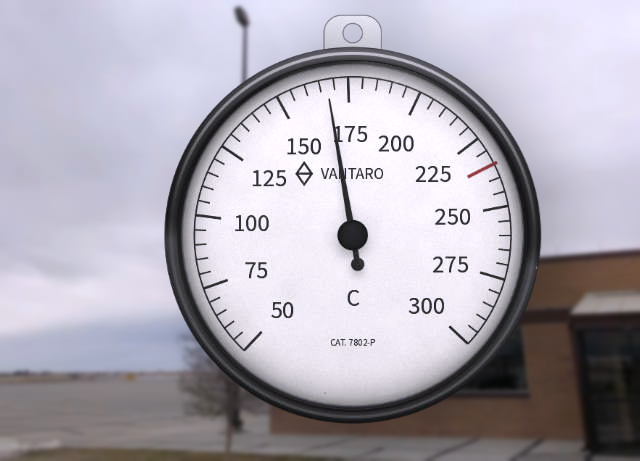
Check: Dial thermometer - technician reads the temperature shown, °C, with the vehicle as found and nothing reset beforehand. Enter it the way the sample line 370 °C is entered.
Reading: 167.5 °C
